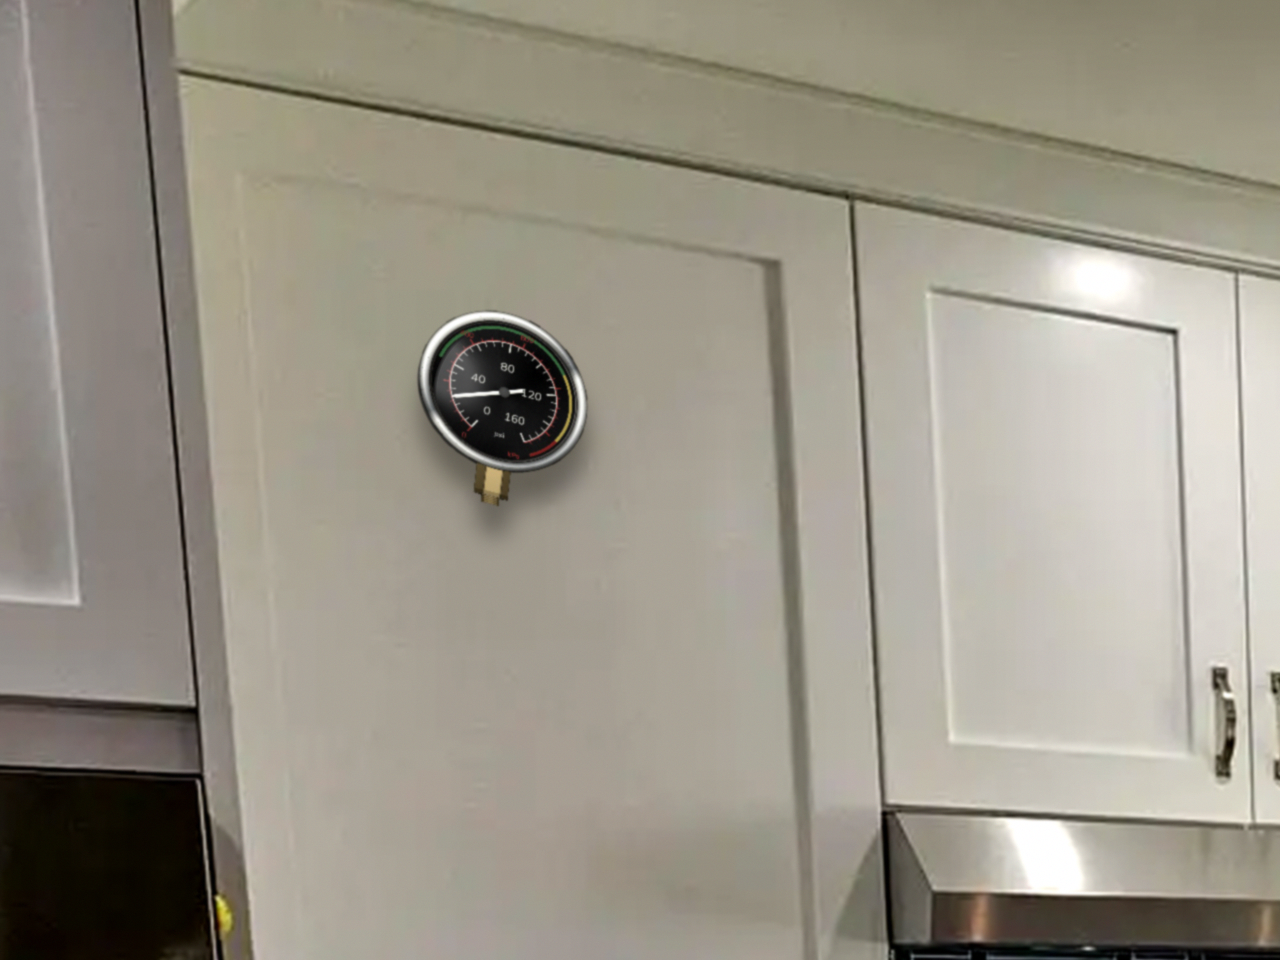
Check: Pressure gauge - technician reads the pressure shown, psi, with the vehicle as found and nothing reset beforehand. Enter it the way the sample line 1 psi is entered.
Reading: 20 psi
